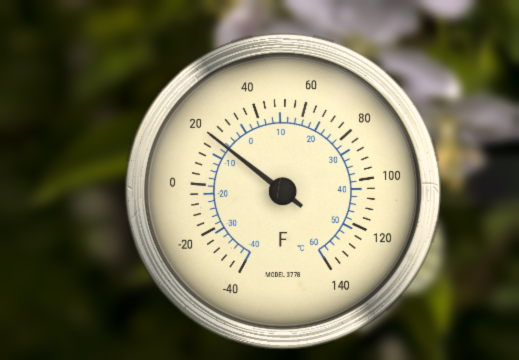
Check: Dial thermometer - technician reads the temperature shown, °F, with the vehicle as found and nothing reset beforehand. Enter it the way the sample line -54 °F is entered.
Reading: 20 °F
